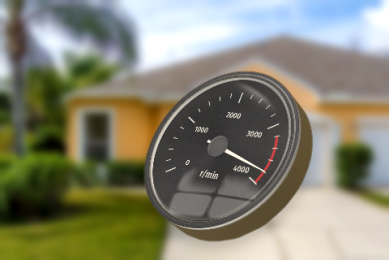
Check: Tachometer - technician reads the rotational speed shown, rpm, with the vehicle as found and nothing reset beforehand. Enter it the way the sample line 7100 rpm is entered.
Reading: 3800 rpm
